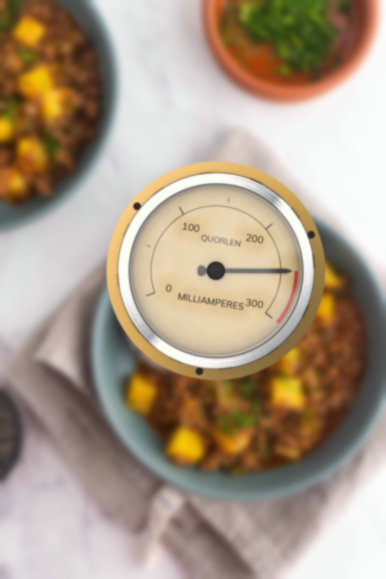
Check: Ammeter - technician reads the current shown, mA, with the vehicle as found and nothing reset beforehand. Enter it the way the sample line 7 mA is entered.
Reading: 250 mA
